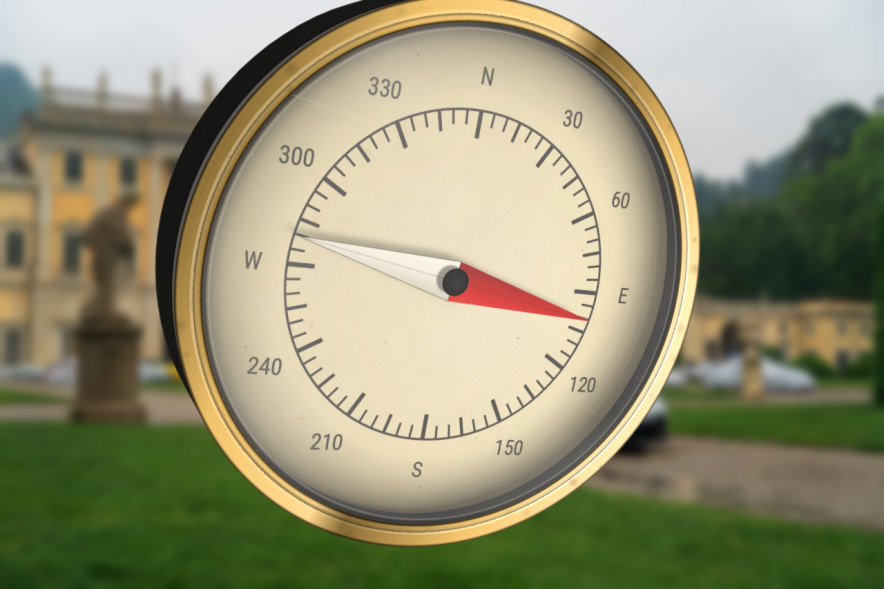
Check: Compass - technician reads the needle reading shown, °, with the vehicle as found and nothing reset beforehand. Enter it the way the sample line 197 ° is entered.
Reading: 100 °
